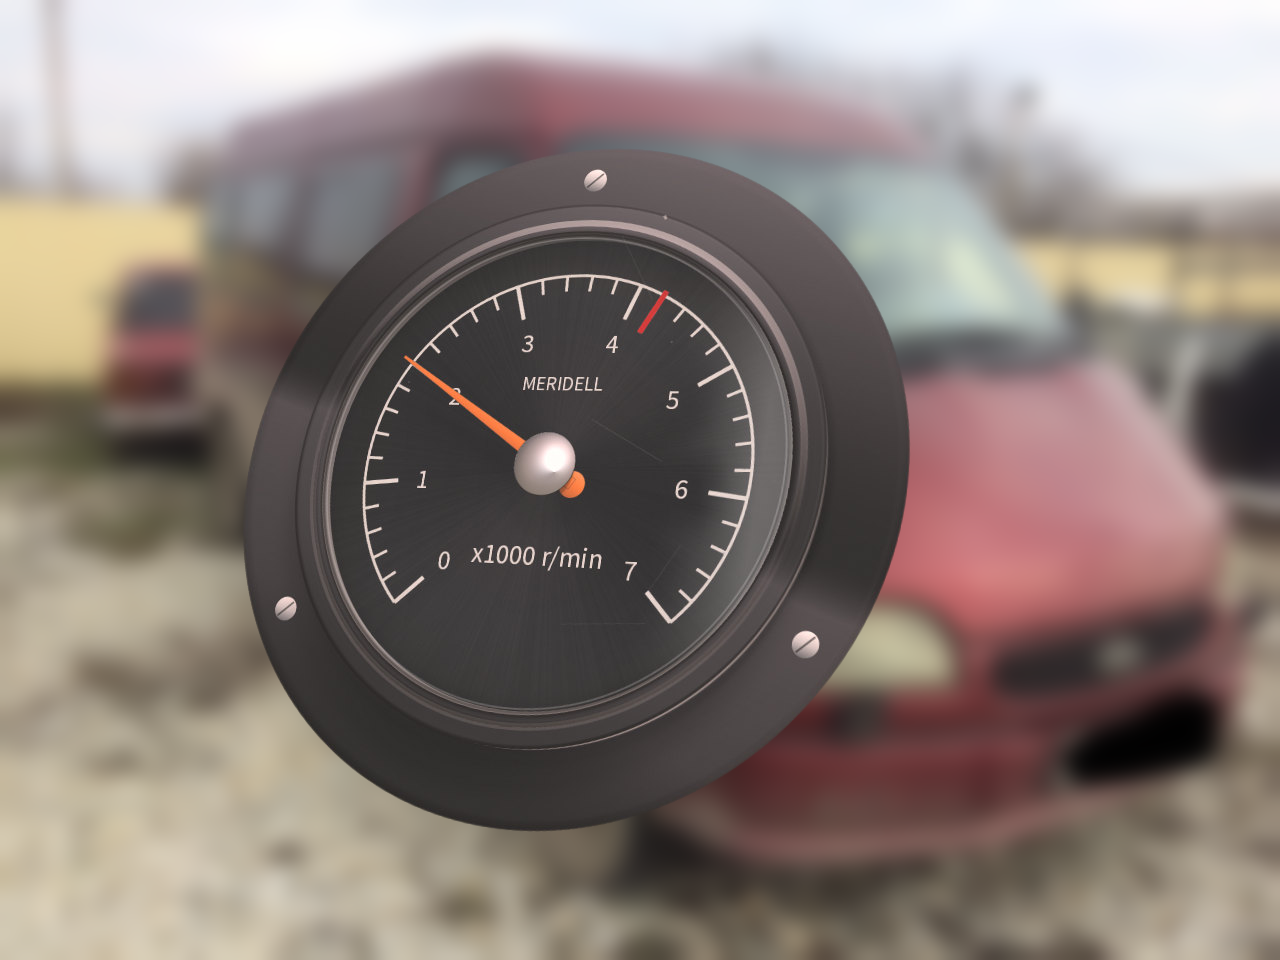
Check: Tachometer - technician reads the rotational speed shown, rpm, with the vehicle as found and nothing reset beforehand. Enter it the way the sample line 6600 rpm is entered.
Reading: 2000 rpm
